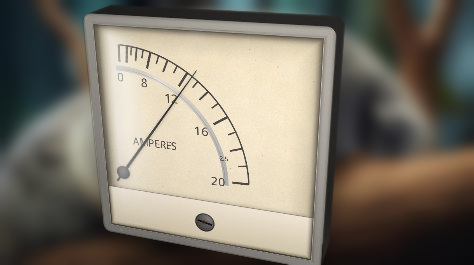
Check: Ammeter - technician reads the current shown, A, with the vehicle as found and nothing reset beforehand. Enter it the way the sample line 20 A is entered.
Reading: 12.5 A
